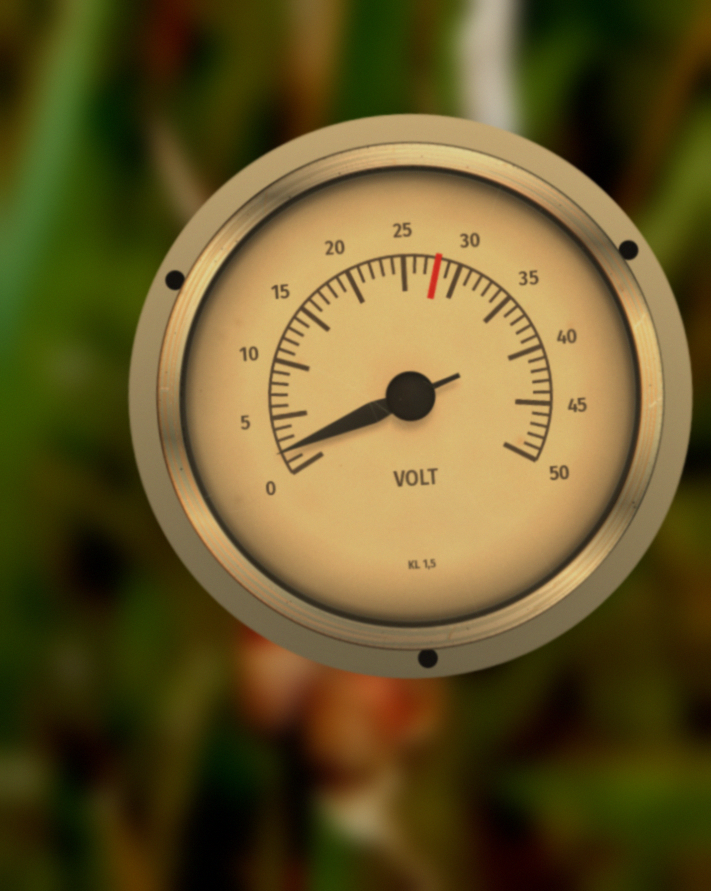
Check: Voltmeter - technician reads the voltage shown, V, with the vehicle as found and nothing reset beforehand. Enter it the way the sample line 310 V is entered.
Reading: 2 V
